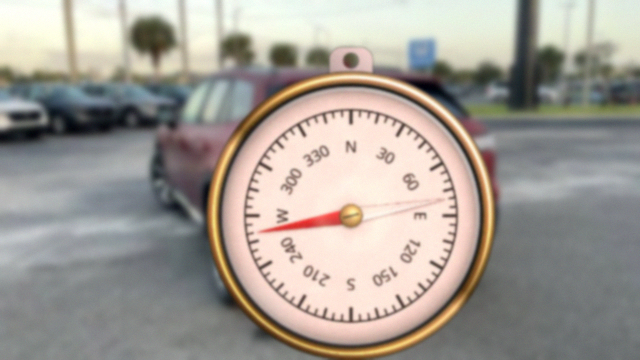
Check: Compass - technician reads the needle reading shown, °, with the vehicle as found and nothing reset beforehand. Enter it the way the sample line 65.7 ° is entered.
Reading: 260 °
